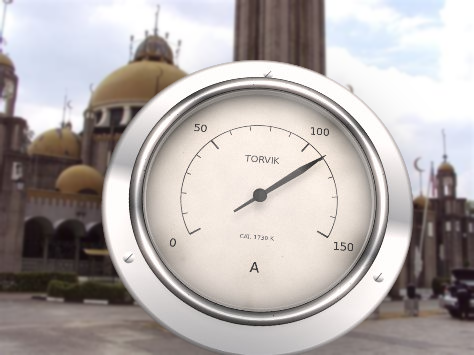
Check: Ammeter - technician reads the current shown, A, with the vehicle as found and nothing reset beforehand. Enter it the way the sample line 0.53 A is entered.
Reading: 110 A
